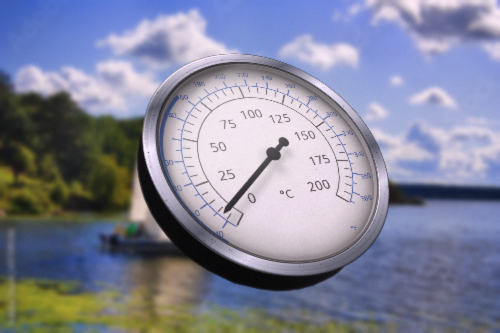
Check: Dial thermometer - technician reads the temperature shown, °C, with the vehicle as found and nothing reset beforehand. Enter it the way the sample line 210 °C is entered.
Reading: 7.5 °C
